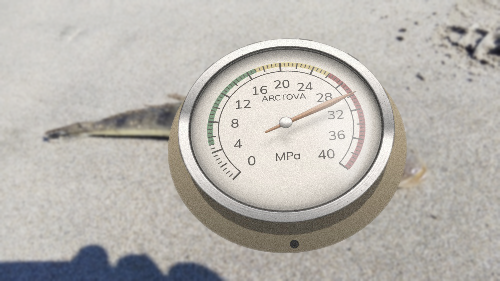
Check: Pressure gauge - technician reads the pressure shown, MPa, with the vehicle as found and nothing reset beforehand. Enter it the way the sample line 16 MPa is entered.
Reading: 30 MPa
